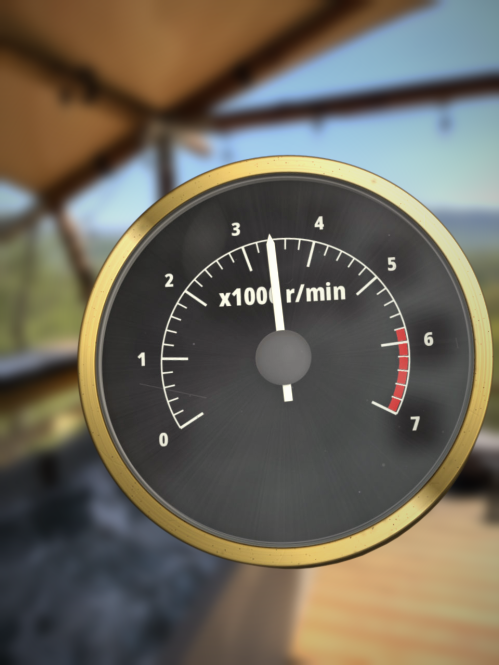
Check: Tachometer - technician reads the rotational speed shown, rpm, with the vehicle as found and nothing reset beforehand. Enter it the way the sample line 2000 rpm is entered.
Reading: 3400 rpm
